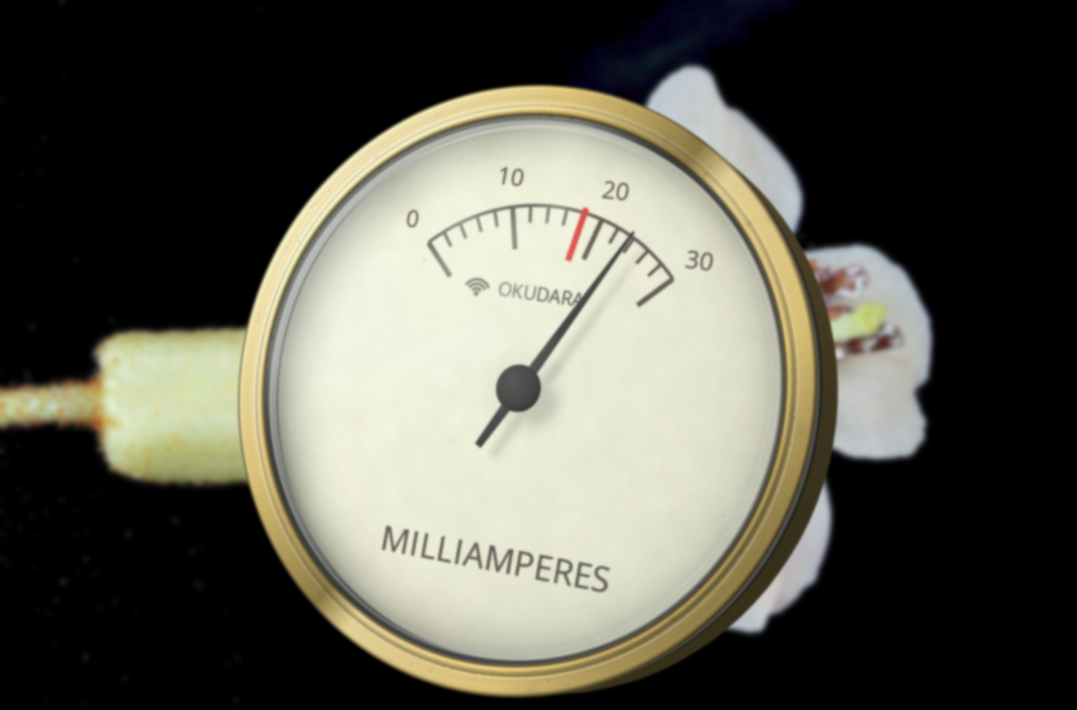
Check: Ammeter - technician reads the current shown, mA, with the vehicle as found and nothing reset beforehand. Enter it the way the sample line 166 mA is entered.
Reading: 24 mA
